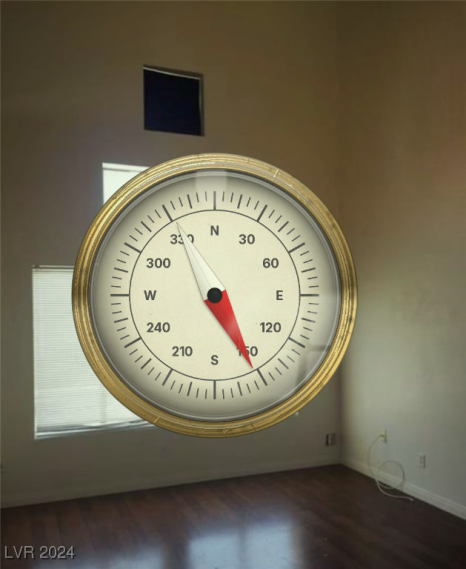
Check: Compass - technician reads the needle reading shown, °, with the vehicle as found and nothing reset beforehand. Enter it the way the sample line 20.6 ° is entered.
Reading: 152.5 °
